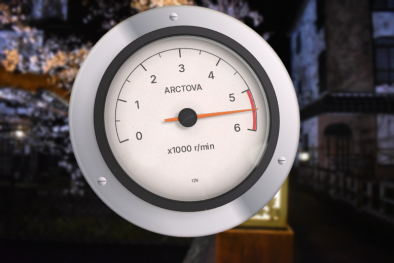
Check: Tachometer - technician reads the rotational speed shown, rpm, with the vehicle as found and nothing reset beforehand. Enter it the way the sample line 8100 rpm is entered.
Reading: 5500 rpm
